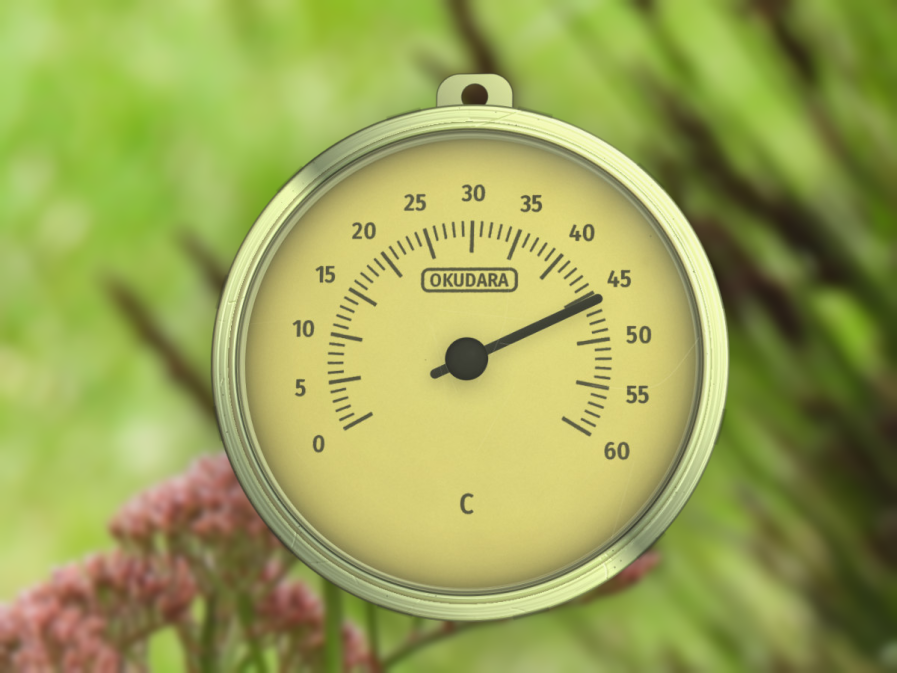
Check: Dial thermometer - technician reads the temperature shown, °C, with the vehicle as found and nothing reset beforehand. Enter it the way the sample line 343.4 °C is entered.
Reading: 46 °C
